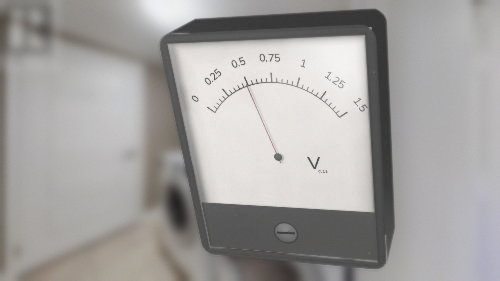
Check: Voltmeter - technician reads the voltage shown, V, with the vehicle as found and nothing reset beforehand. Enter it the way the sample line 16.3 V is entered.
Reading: 0.5 V
